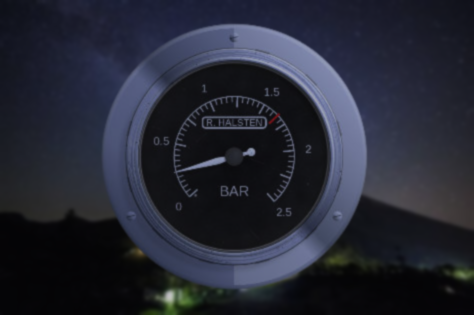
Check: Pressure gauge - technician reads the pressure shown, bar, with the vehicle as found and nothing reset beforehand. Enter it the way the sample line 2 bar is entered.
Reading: 0.25 bar
